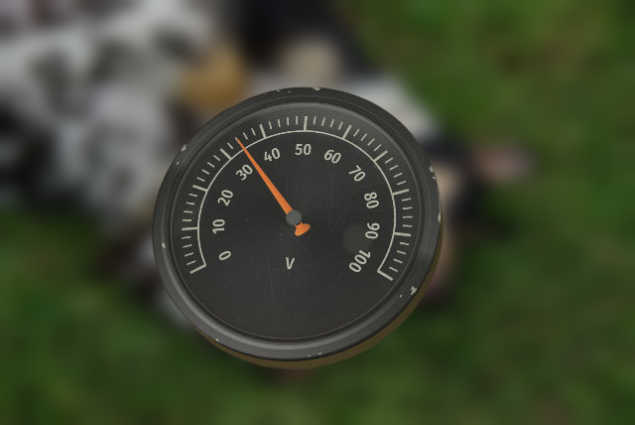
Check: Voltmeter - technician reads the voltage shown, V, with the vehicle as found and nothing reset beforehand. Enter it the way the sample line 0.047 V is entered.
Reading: 34 V
